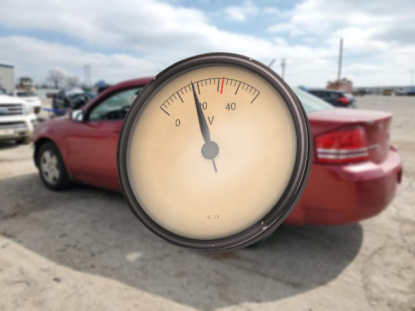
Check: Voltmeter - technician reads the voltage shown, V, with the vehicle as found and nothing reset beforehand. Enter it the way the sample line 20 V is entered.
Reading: 18 V
